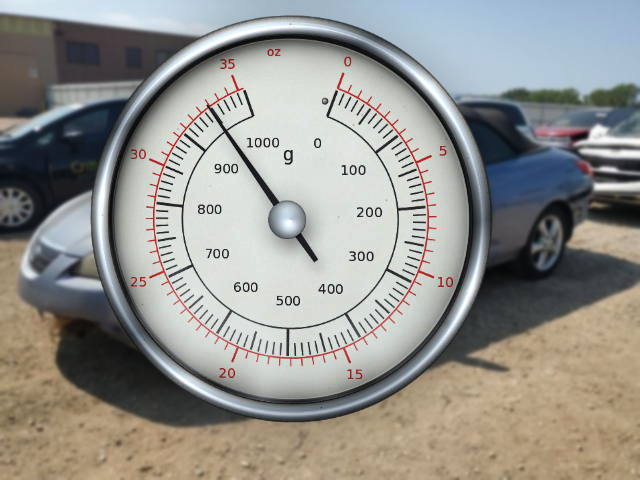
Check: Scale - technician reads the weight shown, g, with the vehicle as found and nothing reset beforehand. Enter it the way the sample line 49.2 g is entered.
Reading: 950 g
